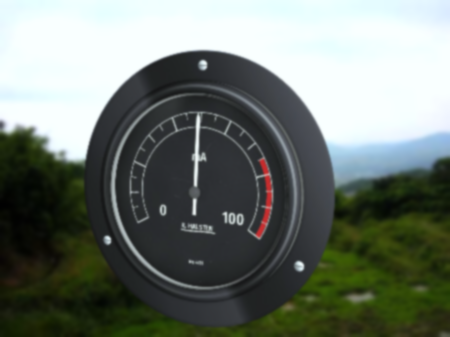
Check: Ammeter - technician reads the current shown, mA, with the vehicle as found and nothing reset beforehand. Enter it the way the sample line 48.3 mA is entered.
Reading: 50 mA
